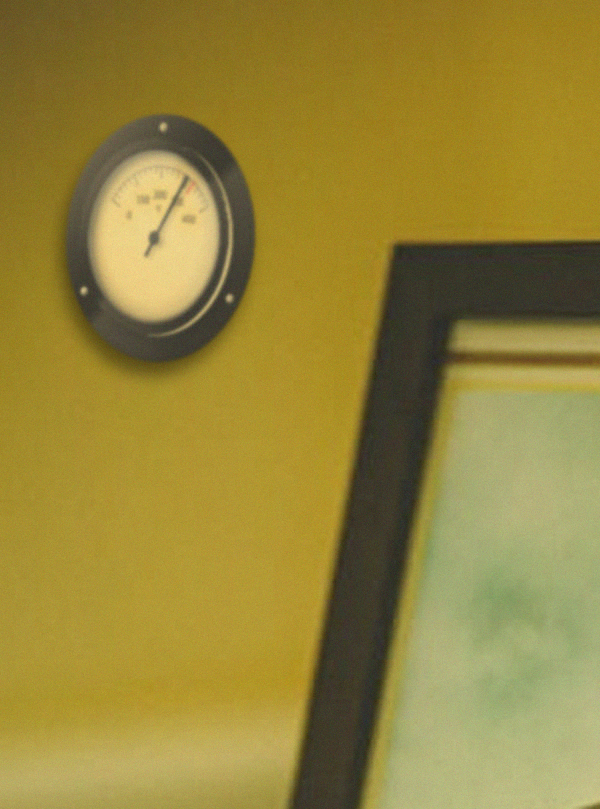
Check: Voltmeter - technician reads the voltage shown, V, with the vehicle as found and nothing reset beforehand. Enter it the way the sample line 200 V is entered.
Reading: 300 V
